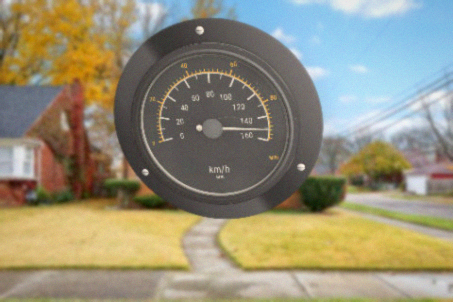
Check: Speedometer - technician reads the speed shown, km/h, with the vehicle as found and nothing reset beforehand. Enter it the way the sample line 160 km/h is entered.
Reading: 150 km/h
